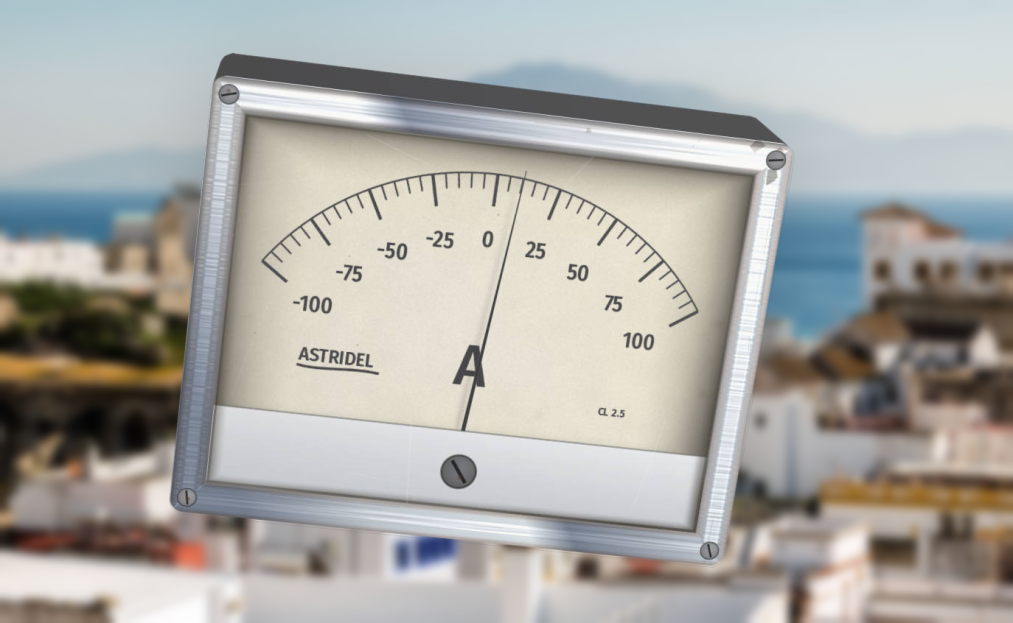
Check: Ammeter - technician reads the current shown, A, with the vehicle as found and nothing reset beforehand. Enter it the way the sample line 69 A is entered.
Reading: 10 A
